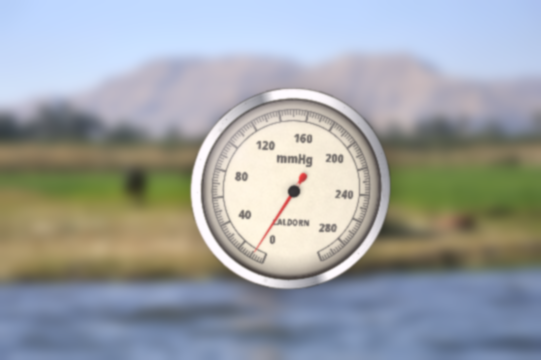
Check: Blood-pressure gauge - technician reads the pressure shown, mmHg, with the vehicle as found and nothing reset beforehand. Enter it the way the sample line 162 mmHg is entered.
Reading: 10 mmHg
